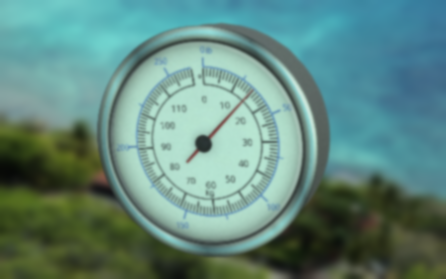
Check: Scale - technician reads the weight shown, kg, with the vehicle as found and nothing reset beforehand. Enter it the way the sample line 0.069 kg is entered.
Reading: 15 kg
